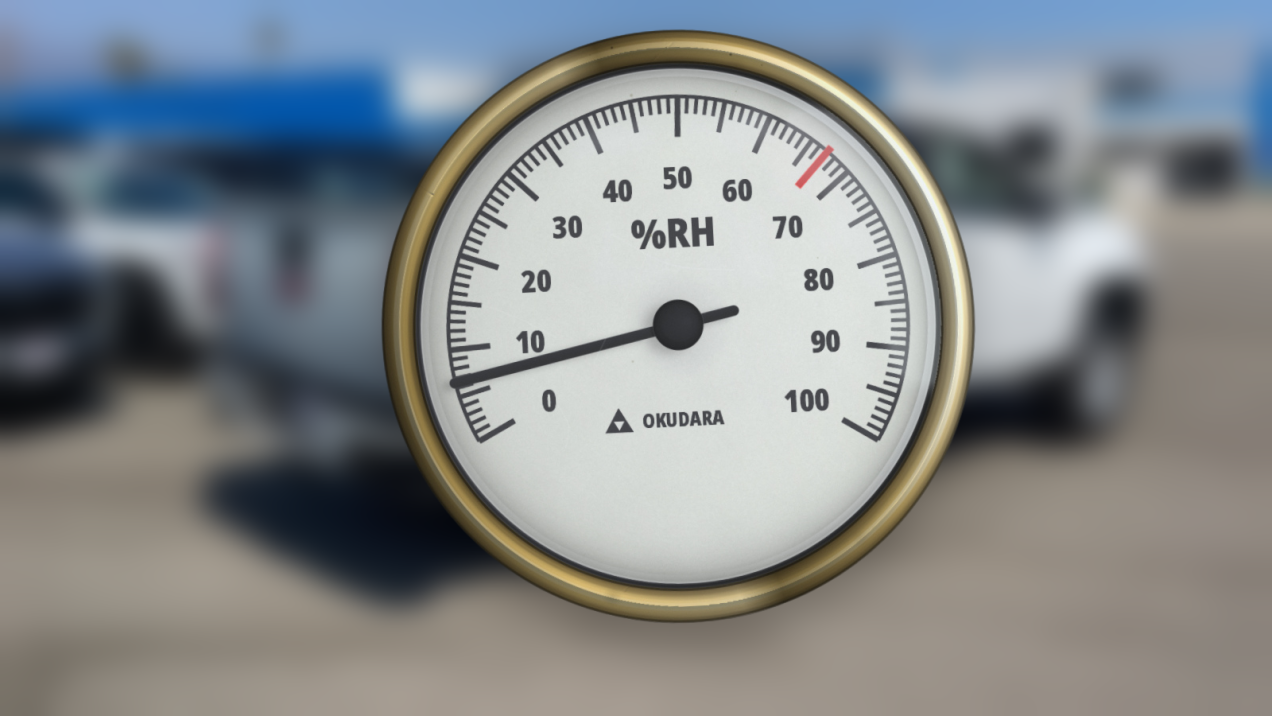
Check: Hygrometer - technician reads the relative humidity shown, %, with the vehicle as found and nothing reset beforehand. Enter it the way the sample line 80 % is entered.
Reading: 6.5 %
